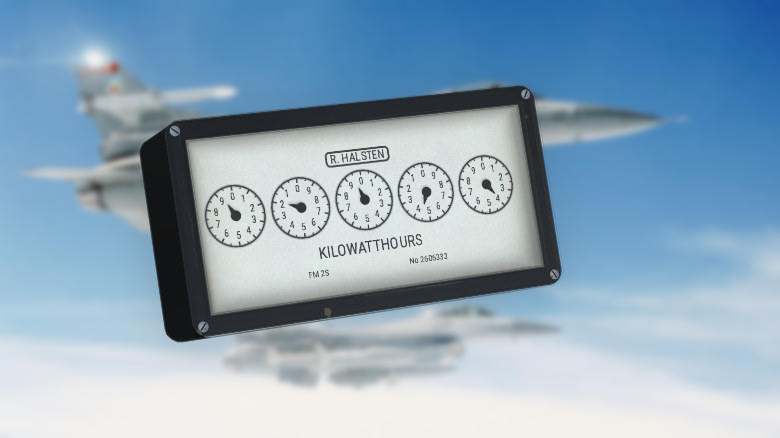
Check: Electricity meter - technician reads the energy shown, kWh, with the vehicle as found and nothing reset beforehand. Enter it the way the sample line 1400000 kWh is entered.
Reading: 91944 kWh
